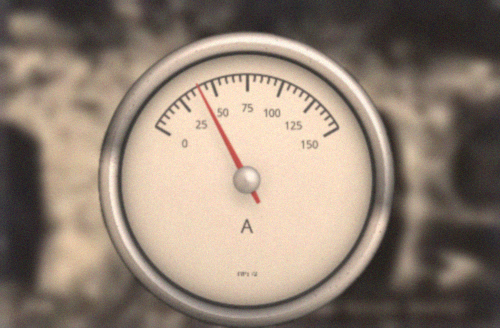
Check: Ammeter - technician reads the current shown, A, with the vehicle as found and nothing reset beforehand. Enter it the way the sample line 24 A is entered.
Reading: 40 A
